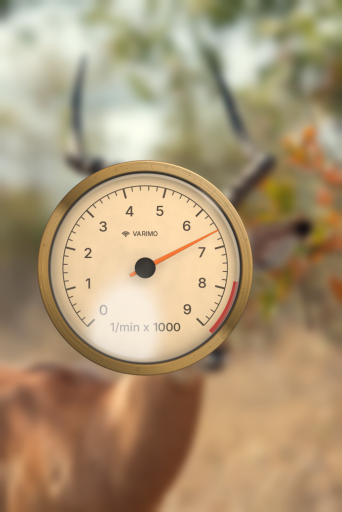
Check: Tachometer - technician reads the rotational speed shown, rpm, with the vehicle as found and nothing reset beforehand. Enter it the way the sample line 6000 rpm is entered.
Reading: 6600 rpm
